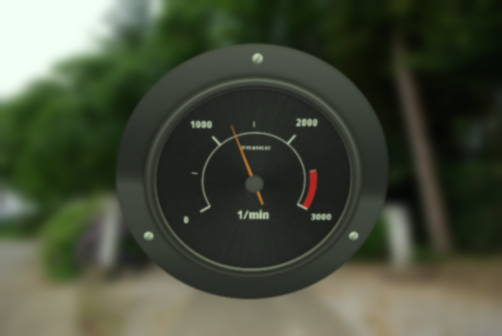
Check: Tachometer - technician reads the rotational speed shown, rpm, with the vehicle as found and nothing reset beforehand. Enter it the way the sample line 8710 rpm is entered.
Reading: 1250 rpm
